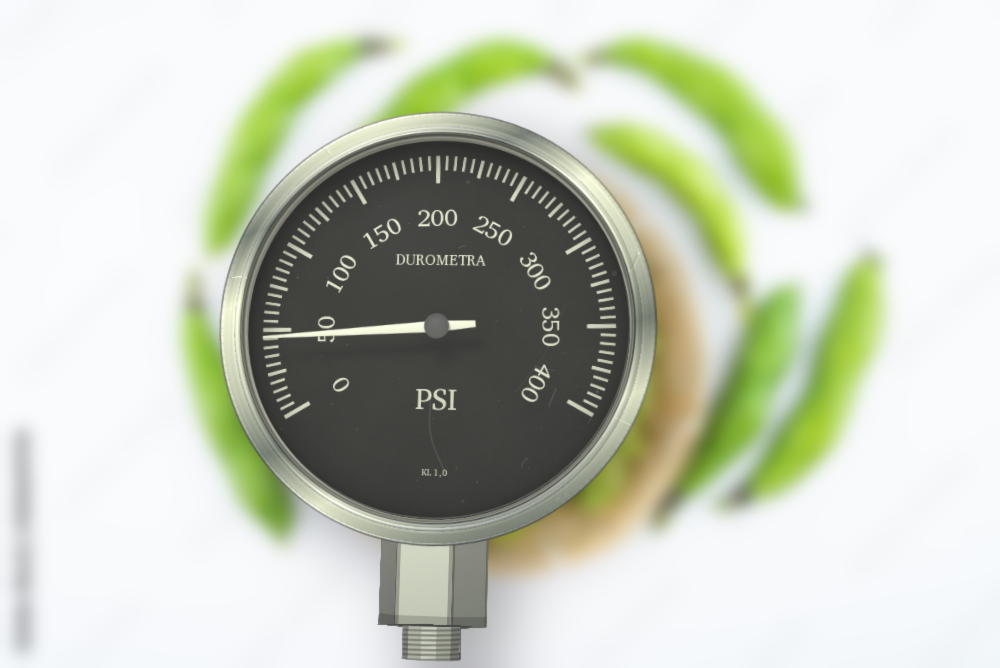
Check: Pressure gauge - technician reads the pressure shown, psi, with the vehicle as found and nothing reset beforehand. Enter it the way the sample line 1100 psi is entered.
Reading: 45 psi
